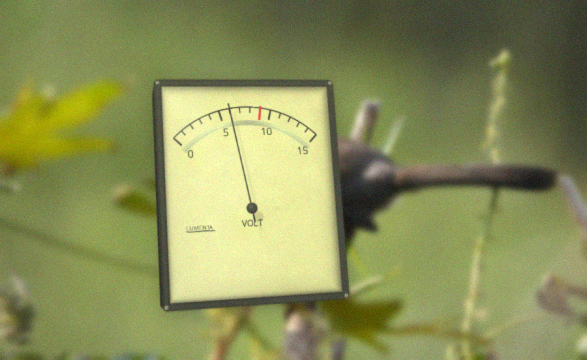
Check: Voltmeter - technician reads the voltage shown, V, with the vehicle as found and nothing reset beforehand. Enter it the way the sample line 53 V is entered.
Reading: 6 V
